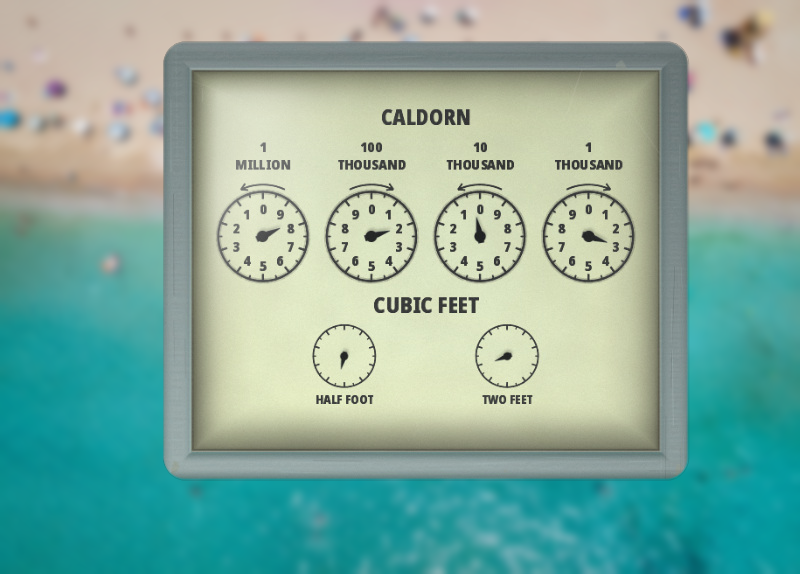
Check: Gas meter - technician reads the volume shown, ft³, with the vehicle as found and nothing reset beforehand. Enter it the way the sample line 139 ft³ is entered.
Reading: 820300 ft³
